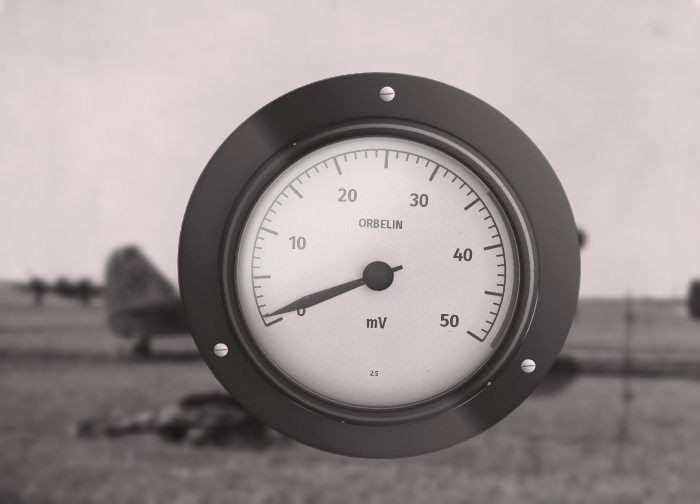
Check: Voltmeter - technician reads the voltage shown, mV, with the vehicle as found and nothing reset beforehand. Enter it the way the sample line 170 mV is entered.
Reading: 1 mV
